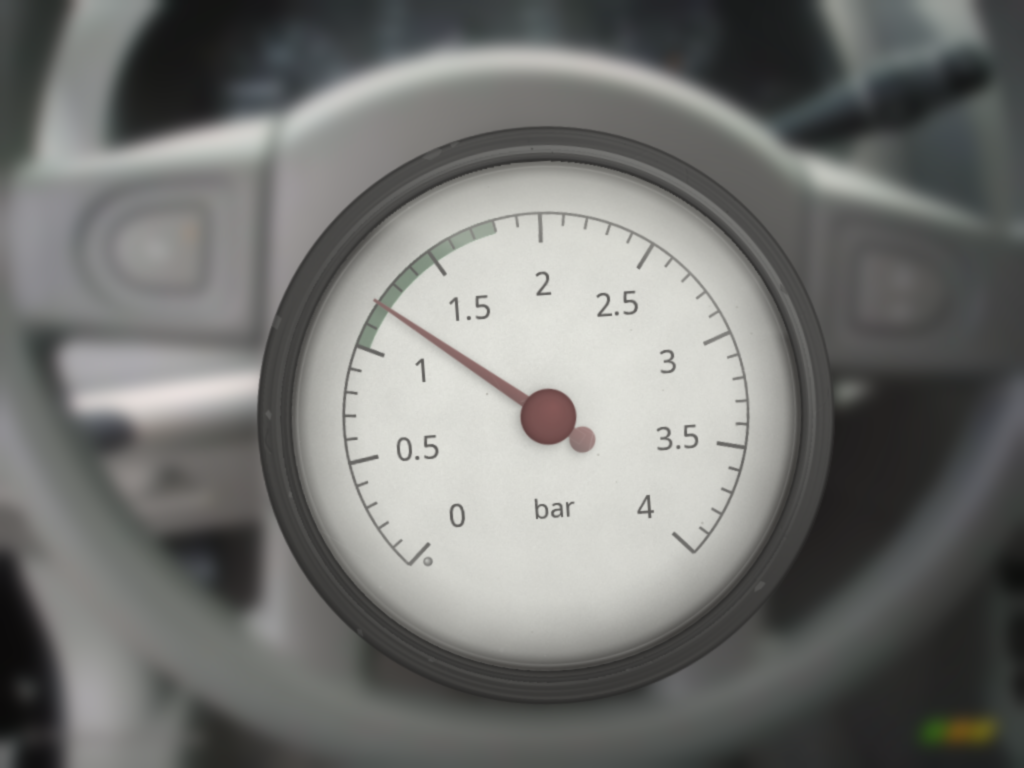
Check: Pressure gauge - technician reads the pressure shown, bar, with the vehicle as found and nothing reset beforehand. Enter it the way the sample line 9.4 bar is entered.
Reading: 1.2 bar
